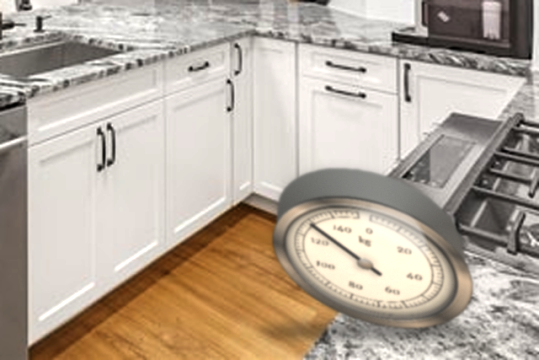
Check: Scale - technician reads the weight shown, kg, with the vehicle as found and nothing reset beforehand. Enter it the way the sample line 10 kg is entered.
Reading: 130 kg
